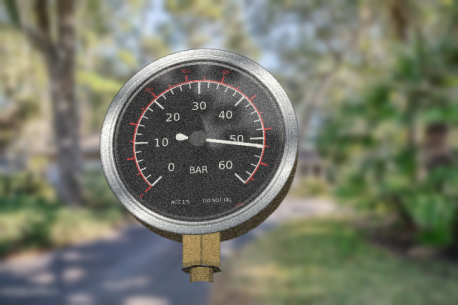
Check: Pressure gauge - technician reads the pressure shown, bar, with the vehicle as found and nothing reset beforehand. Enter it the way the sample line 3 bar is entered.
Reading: 52 bar
